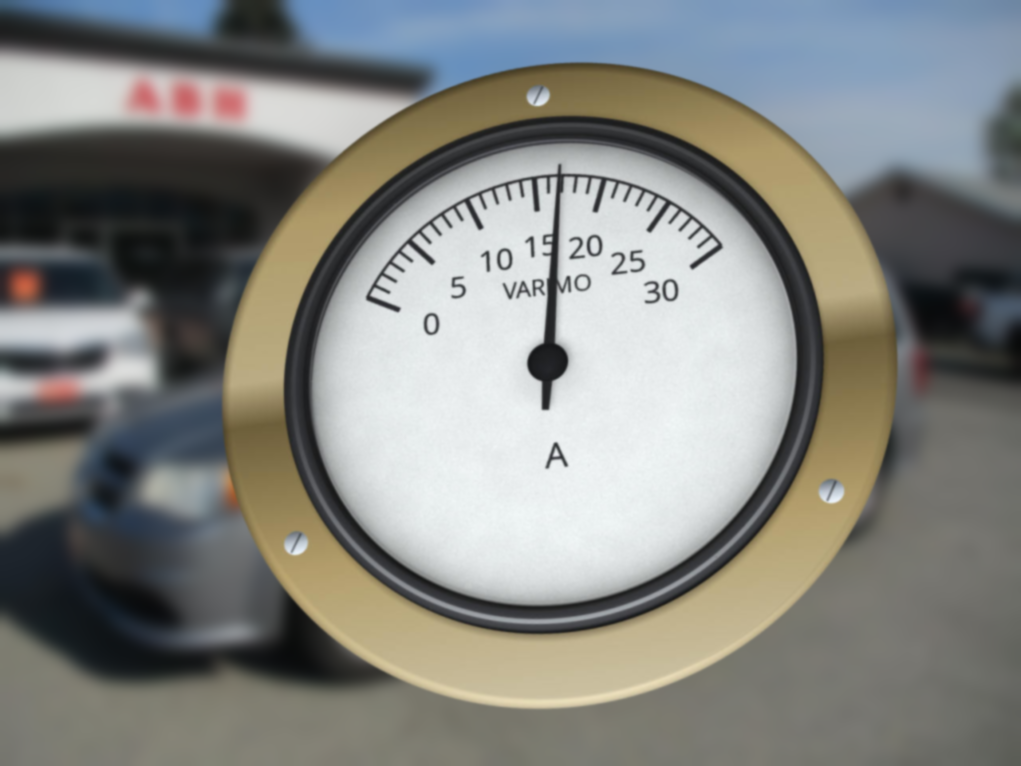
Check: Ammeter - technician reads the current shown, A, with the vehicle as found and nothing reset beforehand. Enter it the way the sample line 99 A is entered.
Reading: 17 A
